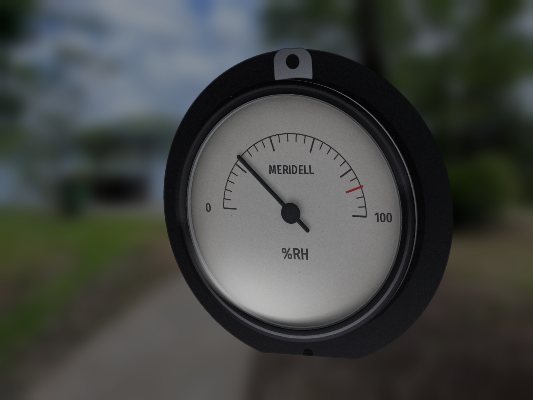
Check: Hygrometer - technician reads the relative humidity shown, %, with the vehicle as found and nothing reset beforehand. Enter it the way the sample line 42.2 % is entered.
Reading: 24 %
